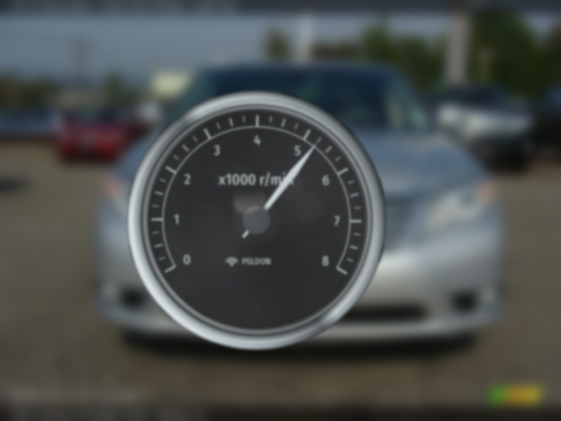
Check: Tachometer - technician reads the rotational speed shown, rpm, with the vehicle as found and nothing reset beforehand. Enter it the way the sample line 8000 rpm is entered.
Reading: 5250 rpm
